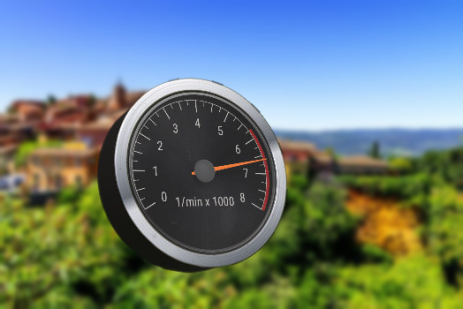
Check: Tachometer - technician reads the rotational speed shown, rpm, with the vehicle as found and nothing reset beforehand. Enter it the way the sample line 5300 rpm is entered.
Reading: 6625 rpm
